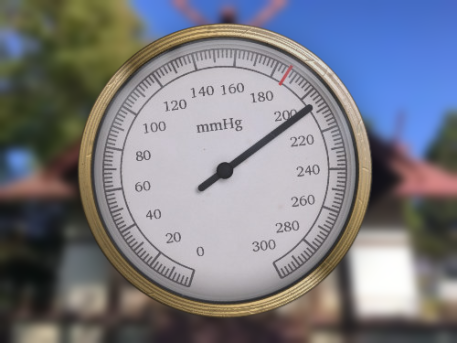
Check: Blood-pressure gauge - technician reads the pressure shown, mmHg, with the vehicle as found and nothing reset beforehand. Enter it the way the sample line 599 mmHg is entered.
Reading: 206 mmHg
